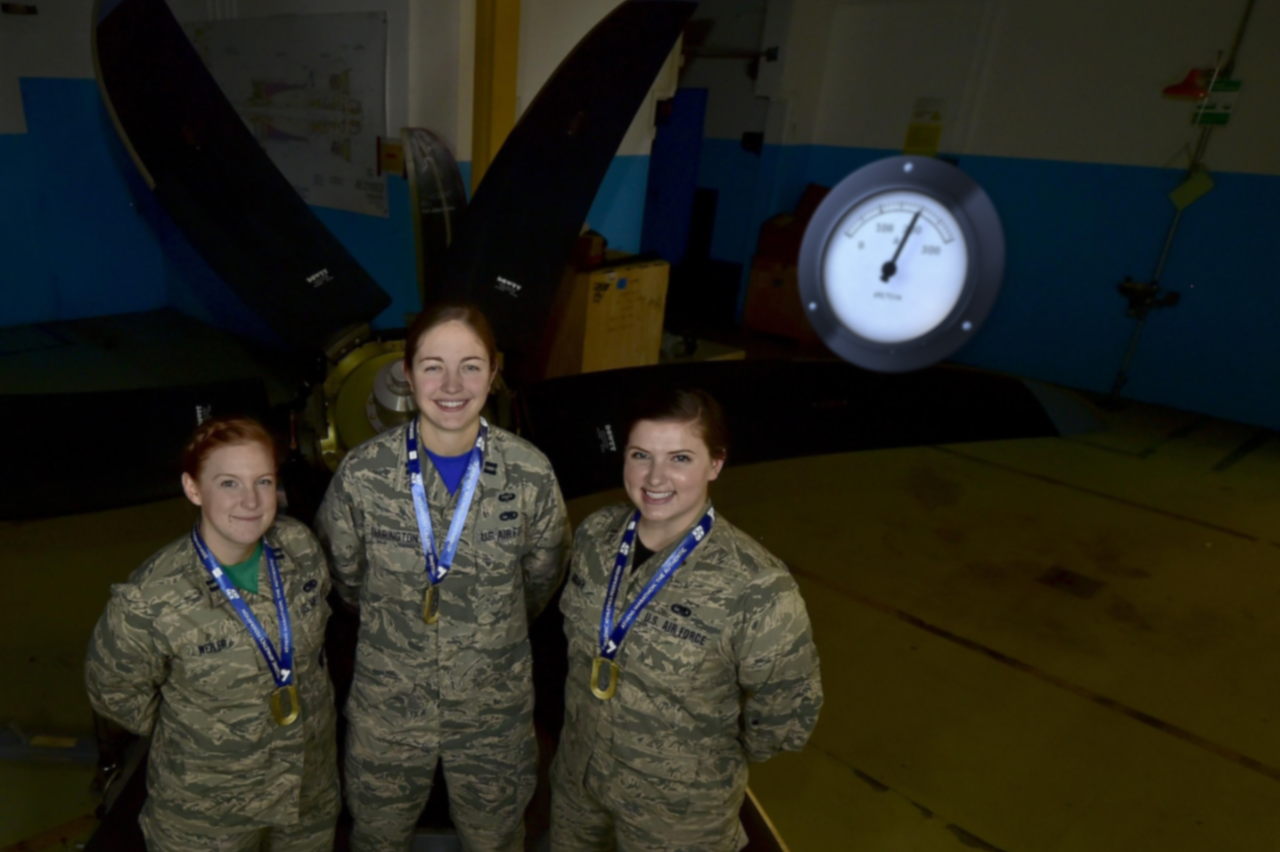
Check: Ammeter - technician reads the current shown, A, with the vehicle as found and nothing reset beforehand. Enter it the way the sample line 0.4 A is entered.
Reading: 200 A
